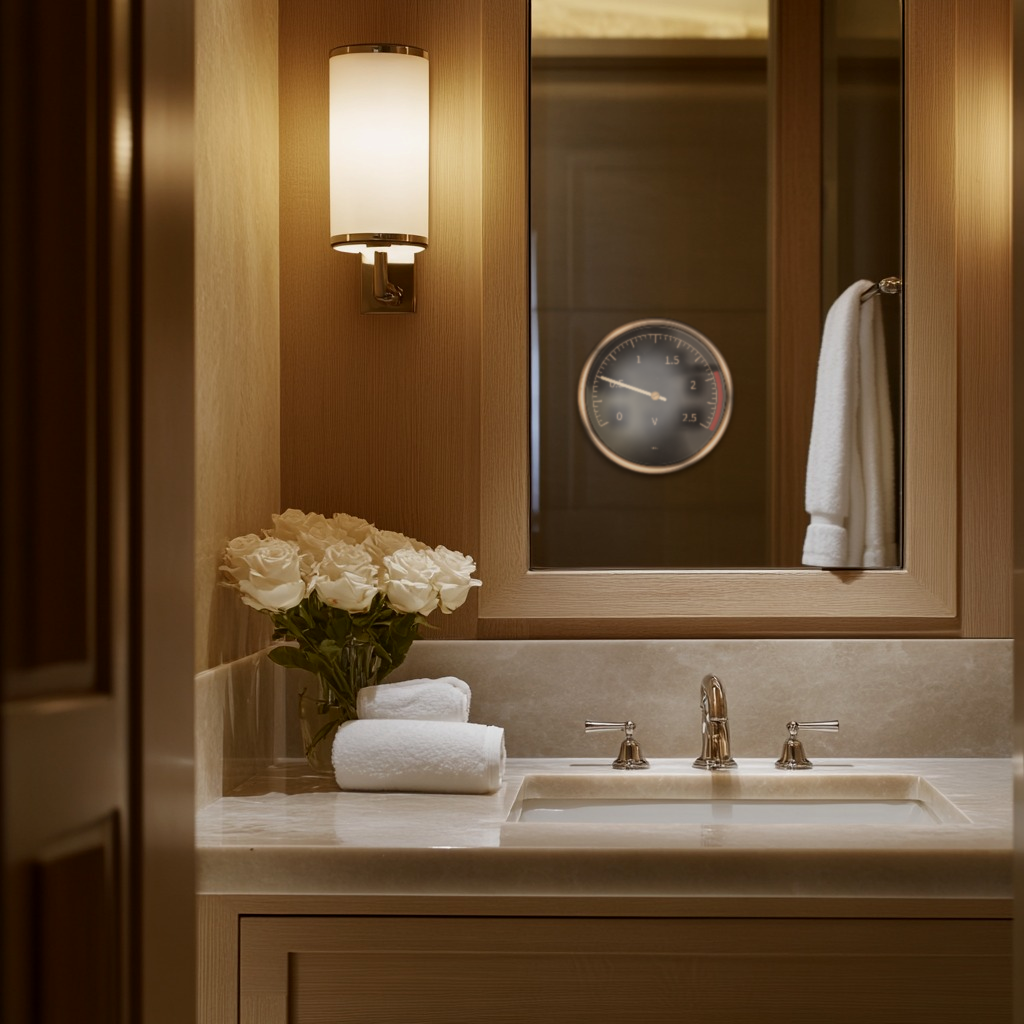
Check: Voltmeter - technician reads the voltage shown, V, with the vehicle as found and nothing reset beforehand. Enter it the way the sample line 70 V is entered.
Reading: 0.5 V
